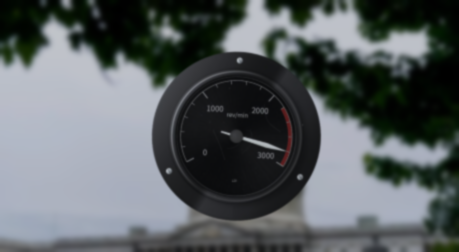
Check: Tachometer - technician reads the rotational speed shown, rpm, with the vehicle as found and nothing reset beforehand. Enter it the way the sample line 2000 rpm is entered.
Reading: 2800 rpm
